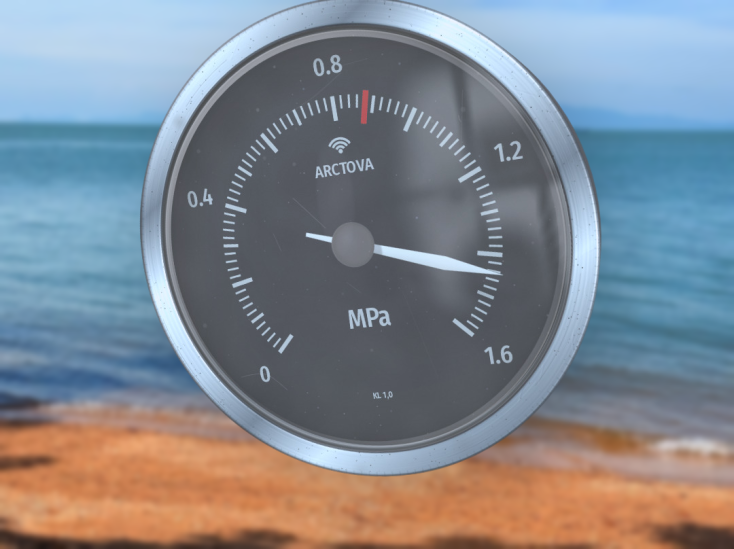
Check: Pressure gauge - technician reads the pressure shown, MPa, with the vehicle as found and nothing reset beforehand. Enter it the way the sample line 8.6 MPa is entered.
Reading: 1.44 MPa
